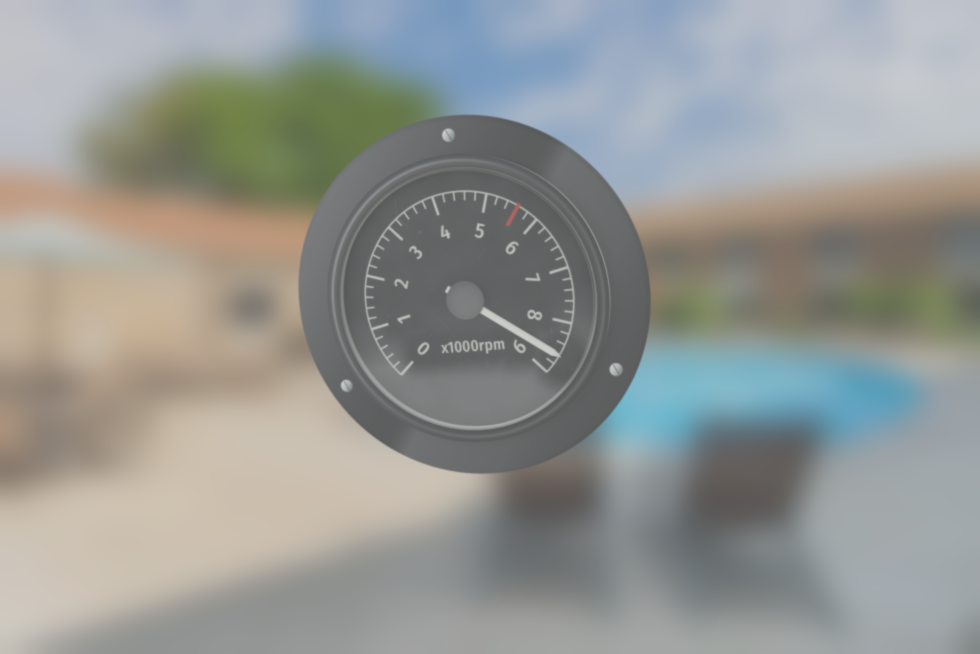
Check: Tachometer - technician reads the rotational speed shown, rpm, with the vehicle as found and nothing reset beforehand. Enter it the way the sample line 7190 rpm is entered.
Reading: 8600 rpm
